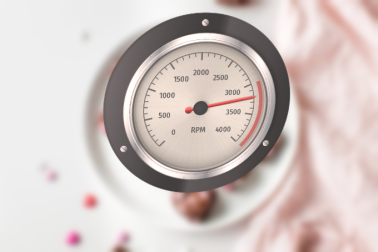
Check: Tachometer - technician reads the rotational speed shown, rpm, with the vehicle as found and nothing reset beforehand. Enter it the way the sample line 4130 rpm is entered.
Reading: 3200 rpm
